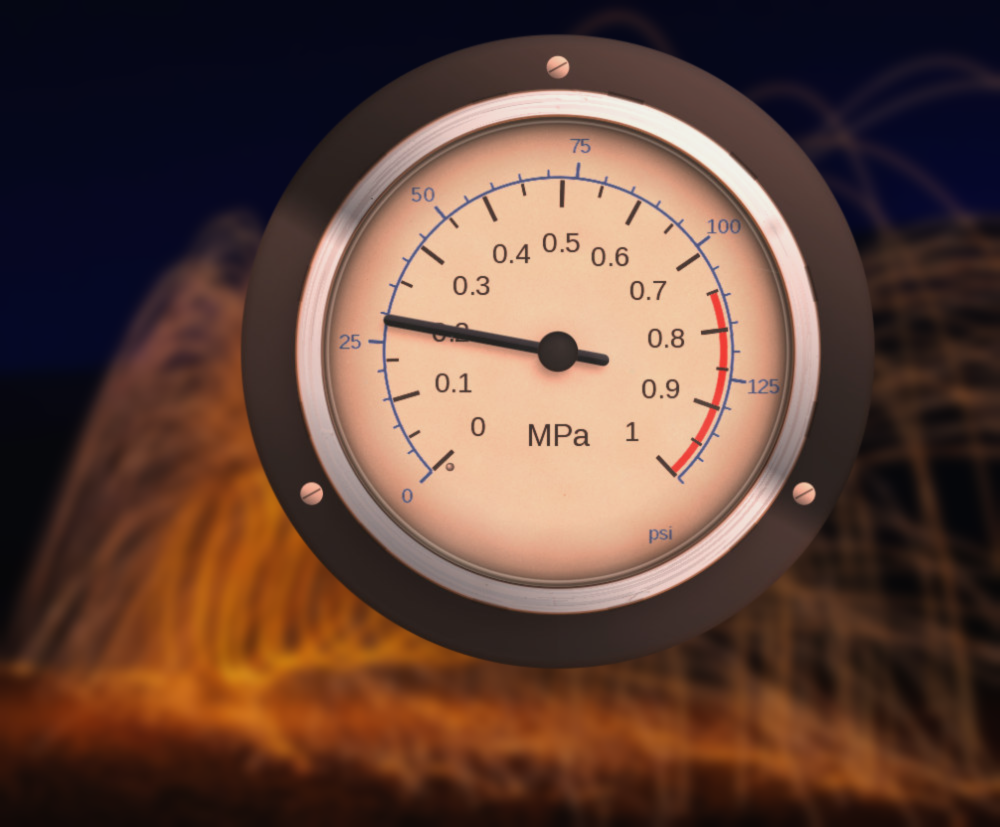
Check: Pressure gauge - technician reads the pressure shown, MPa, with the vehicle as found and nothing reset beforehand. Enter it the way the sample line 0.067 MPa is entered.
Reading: 0.2 MPa
